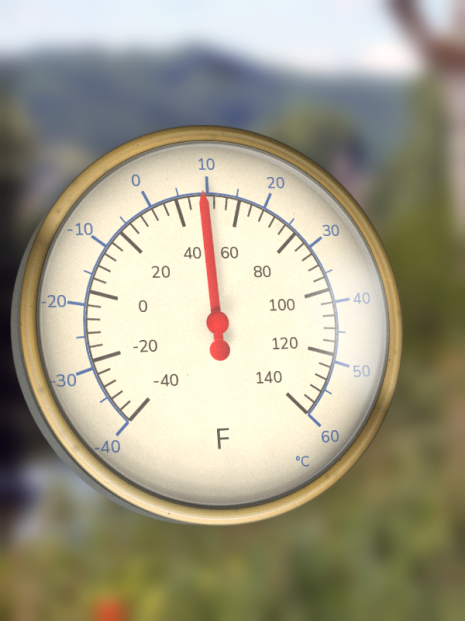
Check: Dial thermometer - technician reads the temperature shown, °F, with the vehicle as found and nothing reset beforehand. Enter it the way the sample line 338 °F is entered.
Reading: 48 °F
